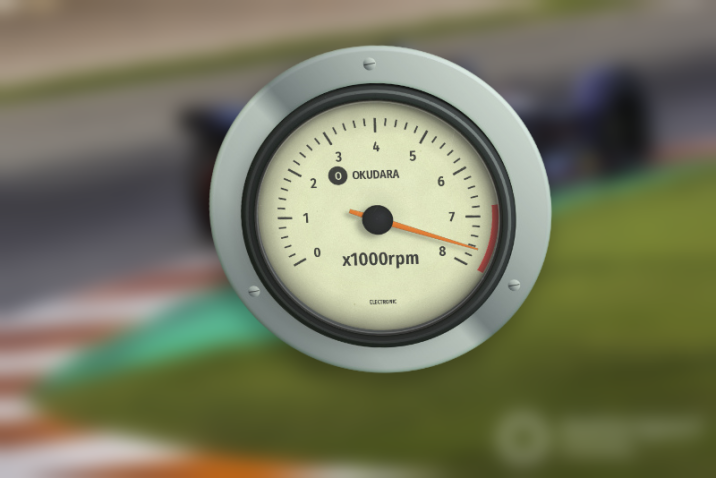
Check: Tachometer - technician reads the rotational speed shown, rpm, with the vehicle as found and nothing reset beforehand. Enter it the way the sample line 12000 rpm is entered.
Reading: 7600 rpm
